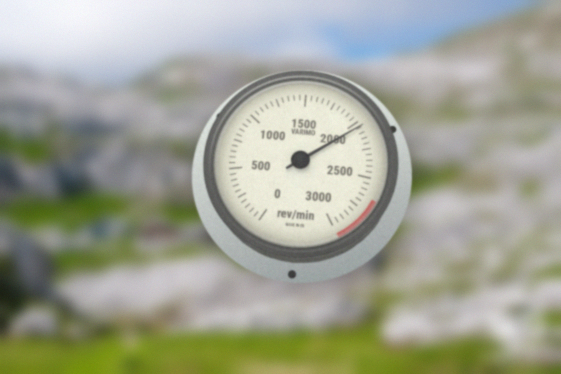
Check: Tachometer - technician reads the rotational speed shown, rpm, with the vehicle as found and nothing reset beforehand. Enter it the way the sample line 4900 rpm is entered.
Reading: 2050 rpm
